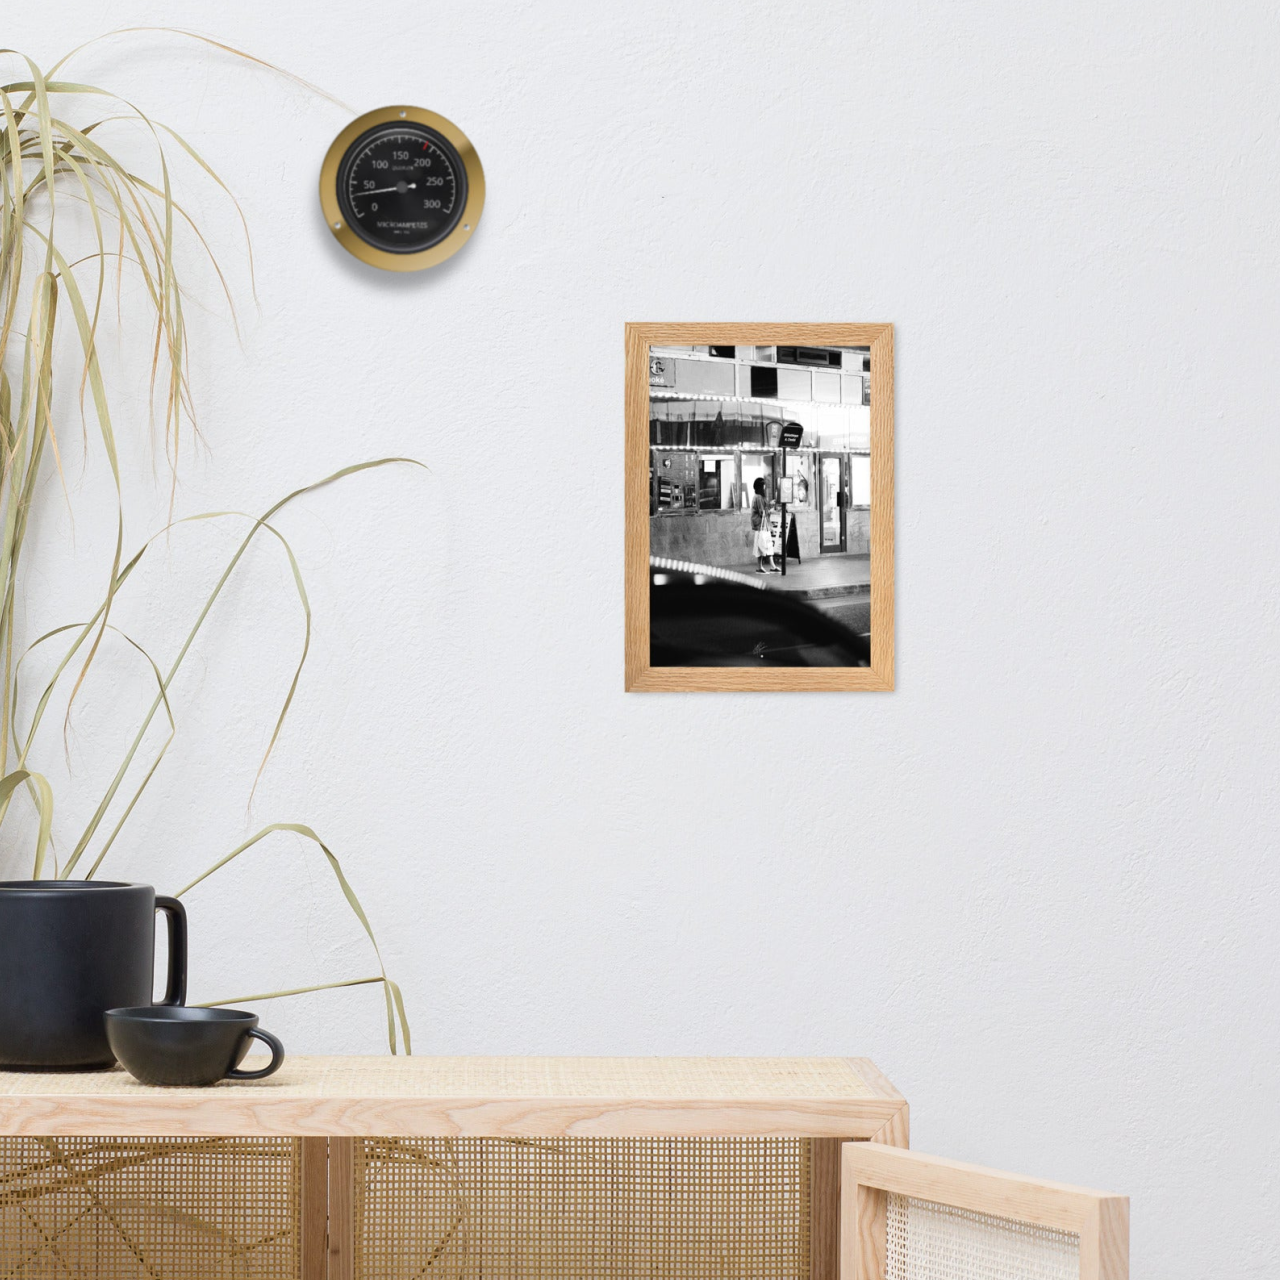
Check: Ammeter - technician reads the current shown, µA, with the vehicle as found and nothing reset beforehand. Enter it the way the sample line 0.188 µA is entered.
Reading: 30 µA
